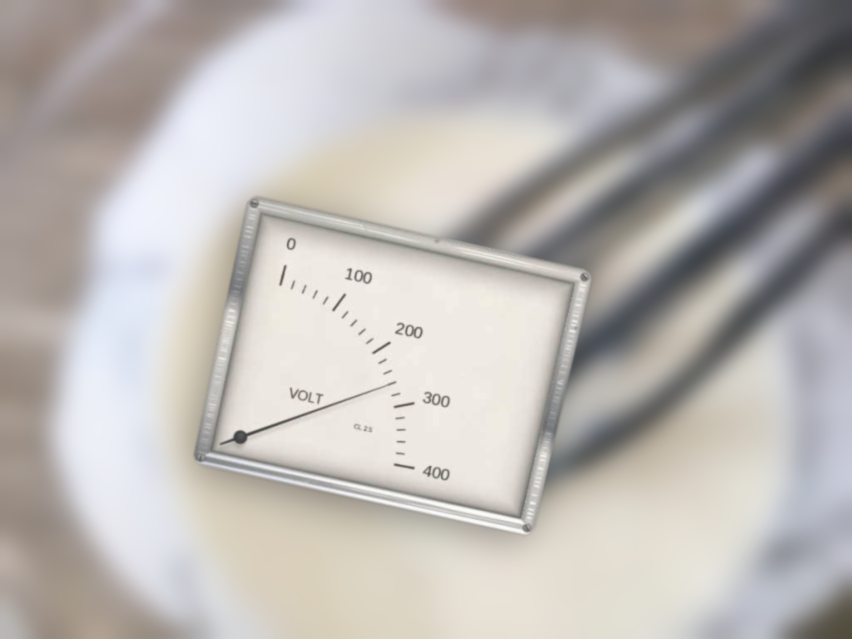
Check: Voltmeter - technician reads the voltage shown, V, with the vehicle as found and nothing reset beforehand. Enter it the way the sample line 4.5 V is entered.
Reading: 260 V
